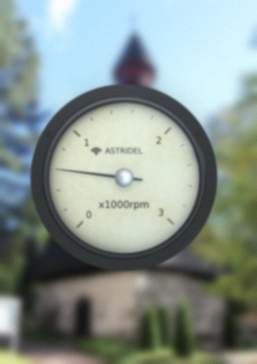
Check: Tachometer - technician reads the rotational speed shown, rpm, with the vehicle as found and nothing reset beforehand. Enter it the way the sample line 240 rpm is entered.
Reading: 600 rpm
